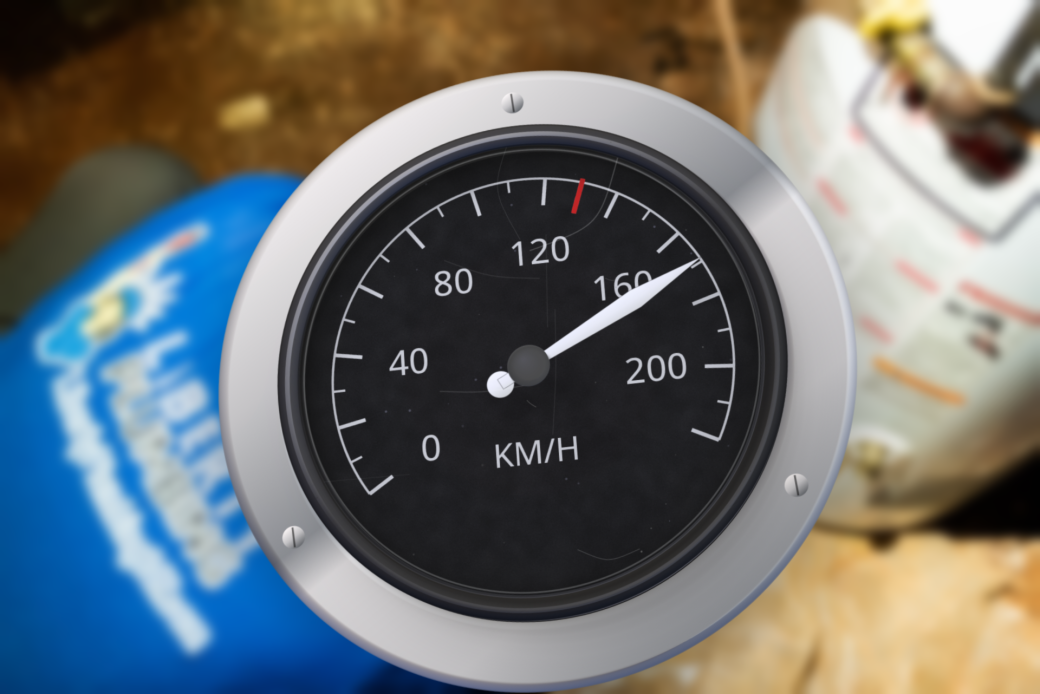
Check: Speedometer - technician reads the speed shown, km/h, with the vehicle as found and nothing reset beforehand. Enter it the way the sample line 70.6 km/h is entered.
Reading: 170 km/h
